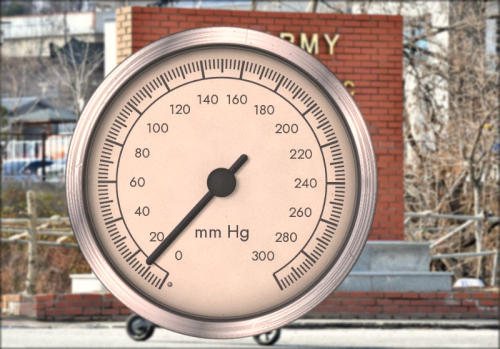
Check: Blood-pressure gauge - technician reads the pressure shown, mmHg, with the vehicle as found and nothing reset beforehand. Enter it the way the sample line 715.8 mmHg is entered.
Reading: 12 mmHg
